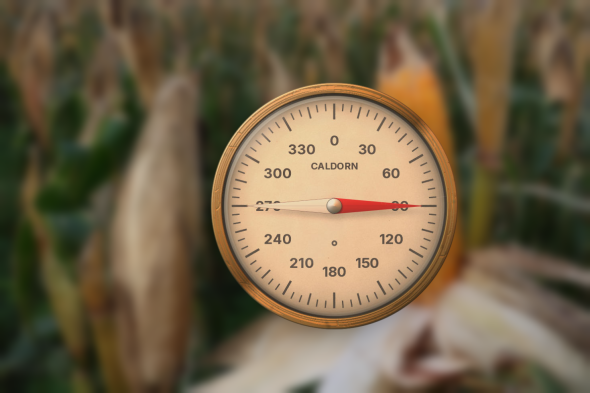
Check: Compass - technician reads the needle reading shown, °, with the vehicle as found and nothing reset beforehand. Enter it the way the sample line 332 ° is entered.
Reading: 90 °
